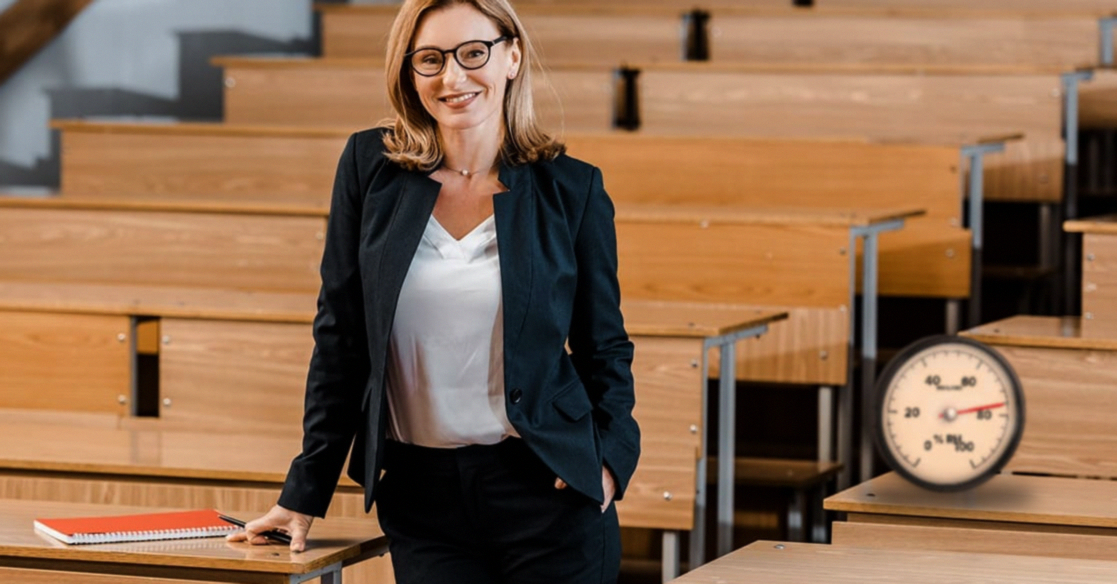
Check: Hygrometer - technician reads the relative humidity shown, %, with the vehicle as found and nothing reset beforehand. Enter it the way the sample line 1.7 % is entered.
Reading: 76 %
